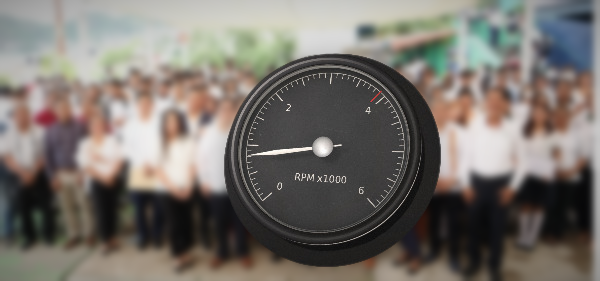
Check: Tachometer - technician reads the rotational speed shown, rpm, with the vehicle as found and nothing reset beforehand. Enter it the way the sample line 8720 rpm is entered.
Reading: 800 rpm
